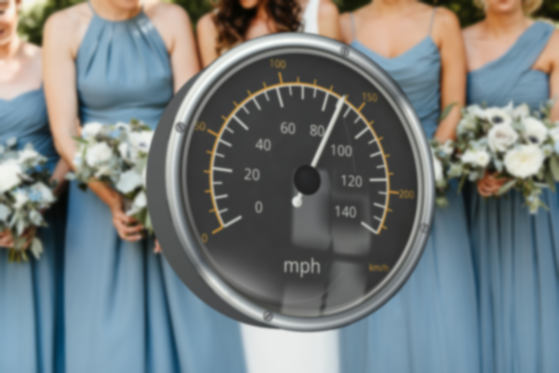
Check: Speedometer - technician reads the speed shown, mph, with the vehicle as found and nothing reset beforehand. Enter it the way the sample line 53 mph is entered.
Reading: 85 mph
